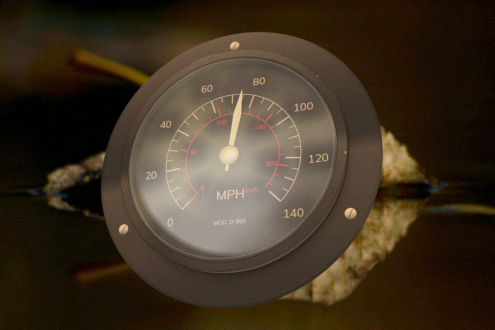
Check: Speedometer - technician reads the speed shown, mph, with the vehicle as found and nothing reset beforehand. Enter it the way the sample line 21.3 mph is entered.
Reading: 75 mph
